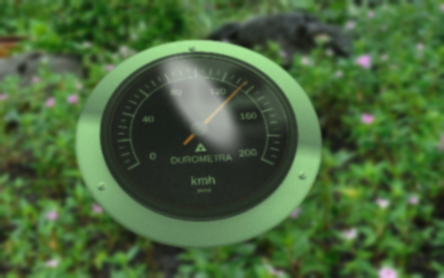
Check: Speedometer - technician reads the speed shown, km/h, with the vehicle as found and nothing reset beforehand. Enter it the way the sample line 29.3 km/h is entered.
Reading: 135 km/h
